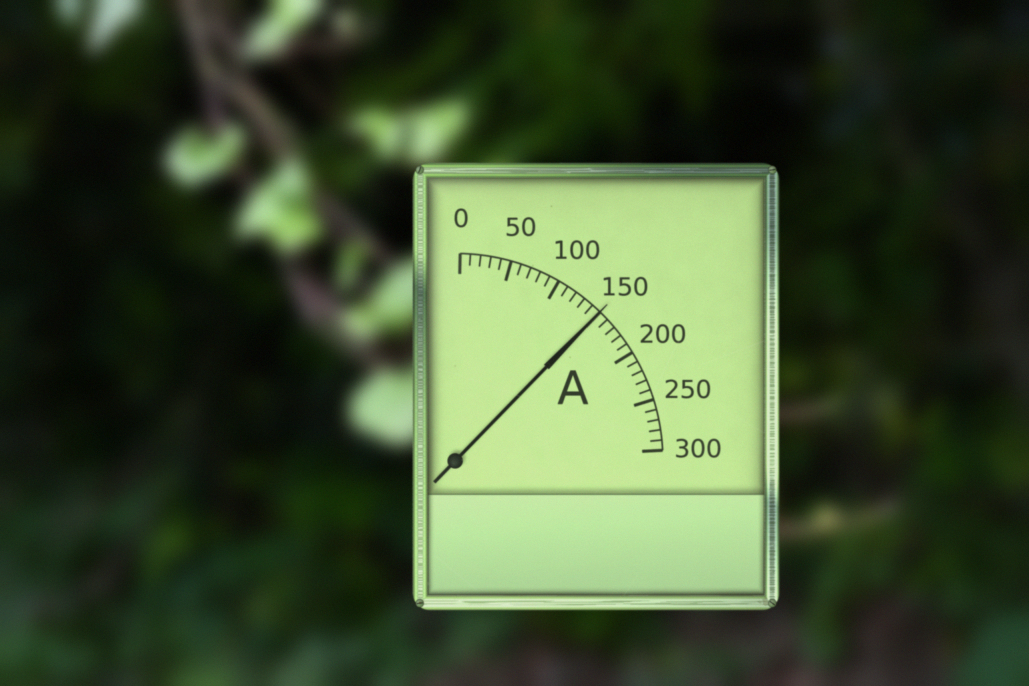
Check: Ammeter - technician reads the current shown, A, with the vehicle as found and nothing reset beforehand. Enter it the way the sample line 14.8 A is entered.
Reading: 150 A
